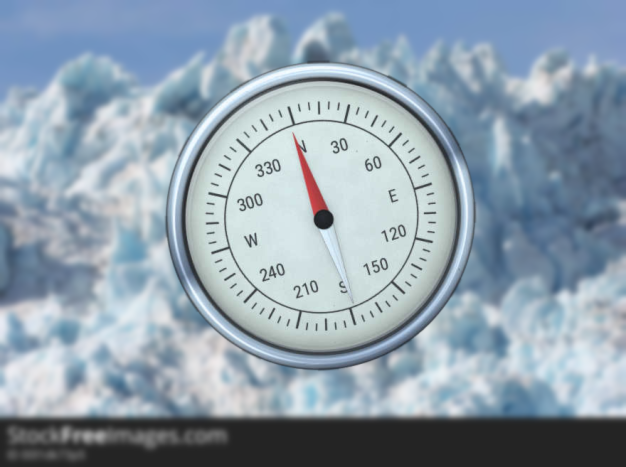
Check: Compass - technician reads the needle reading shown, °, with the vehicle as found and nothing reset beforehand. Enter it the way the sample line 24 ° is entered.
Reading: 357.5 °
